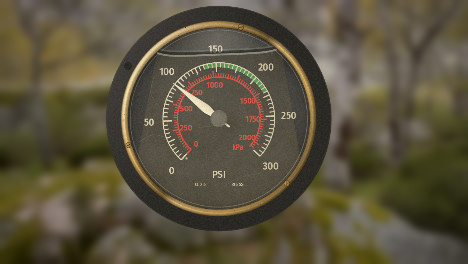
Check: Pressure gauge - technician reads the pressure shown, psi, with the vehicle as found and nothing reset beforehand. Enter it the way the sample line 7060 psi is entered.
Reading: 95 psi
